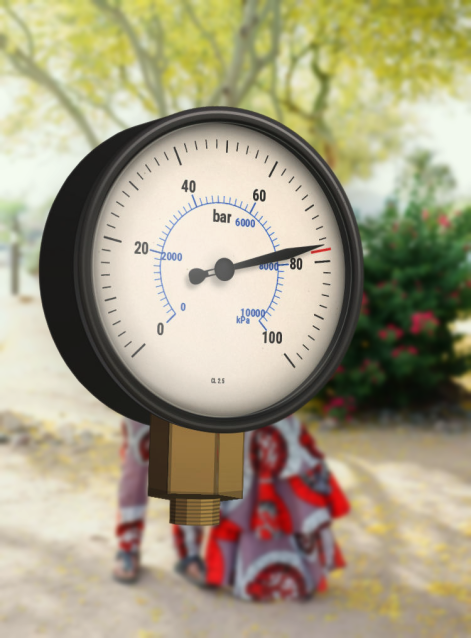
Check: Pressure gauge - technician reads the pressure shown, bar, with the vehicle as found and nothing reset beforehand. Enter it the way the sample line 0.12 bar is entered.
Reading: 77 bar
